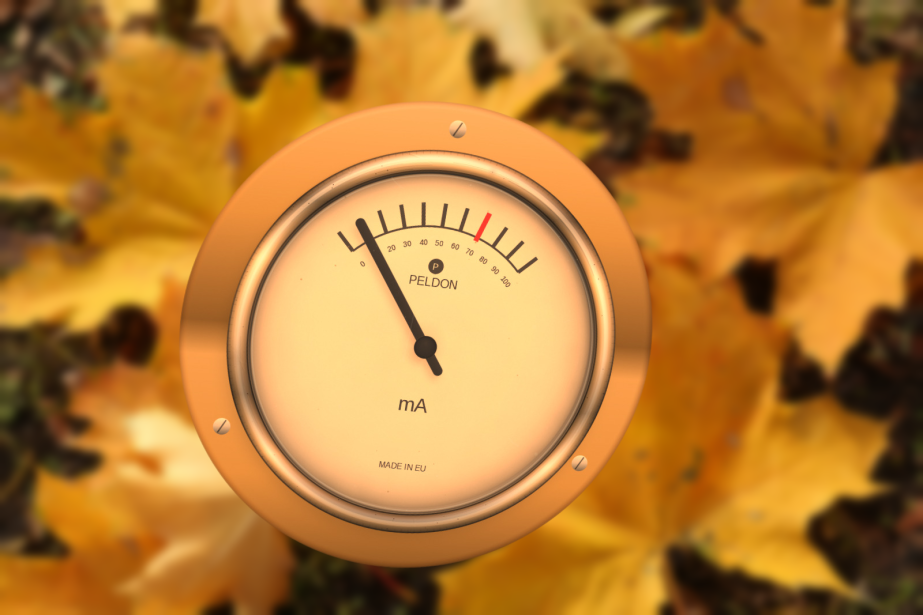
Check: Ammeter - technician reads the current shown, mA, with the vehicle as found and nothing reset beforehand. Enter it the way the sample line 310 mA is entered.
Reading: 10 mA
